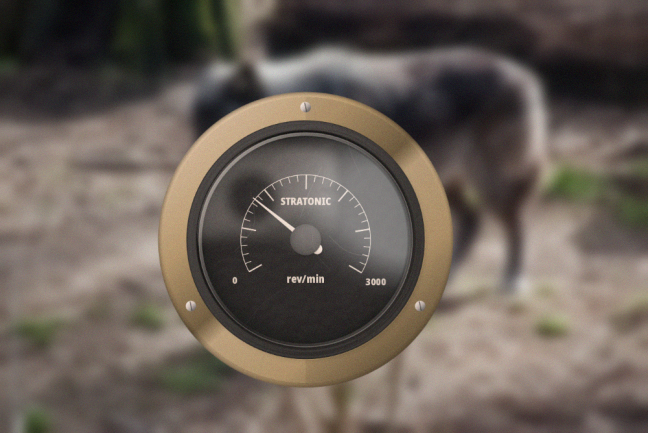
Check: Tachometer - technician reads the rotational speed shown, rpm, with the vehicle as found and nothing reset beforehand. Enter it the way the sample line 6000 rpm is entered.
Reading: 850 rpm
